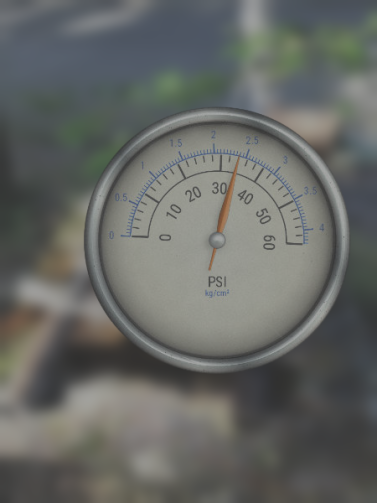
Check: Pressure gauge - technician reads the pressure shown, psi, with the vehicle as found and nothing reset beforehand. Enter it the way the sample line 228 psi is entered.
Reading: 34 psi
